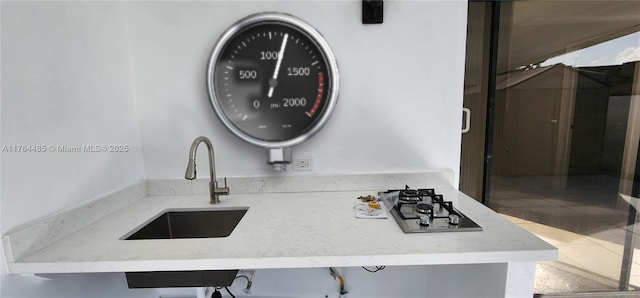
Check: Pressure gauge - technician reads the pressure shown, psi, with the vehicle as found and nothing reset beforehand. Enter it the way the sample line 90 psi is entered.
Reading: 1150 psi
